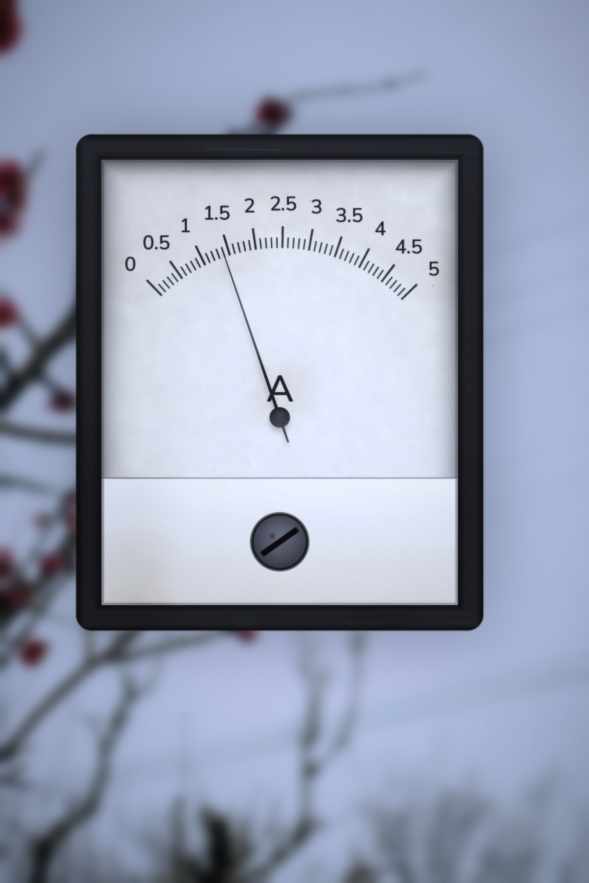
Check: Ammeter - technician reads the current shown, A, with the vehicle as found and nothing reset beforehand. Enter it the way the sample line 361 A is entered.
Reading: 1.4 A
